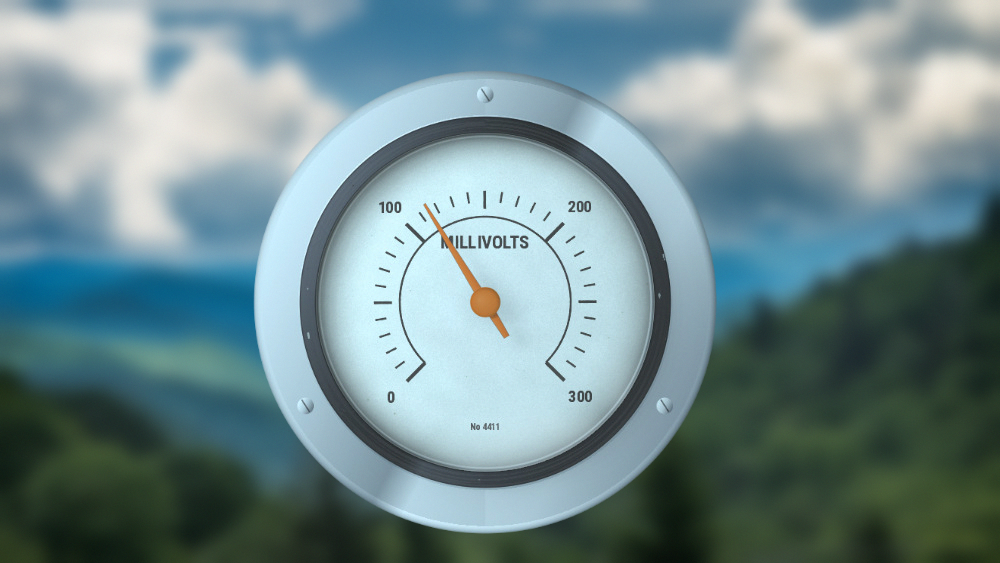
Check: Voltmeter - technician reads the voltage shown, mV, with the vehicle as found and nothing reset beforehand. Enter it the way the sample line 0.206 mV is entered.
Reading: 115 mV
